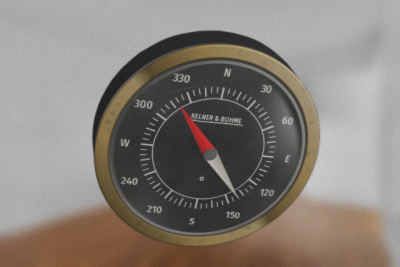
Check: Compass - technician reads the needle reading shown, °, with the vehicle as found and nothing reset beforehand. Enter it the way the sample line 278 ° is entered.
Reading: 320 °
